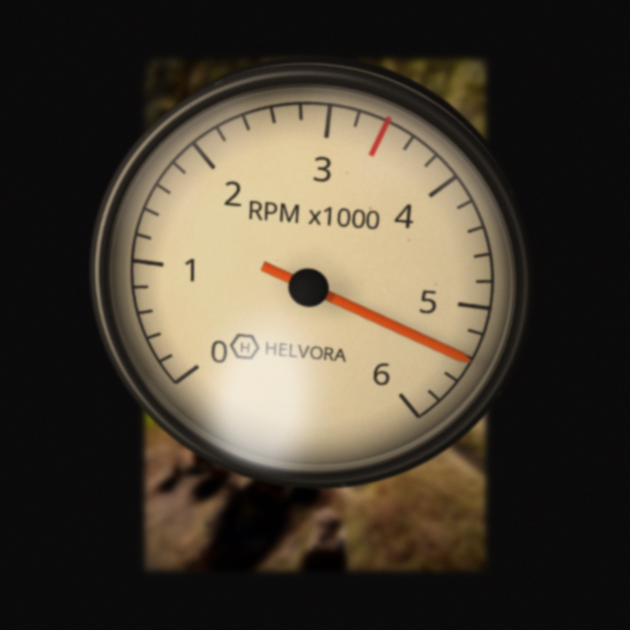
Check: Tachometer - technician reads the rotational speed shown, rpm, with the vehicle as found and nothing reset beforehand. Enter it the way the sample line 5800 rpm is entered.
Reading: 5400 rpm
